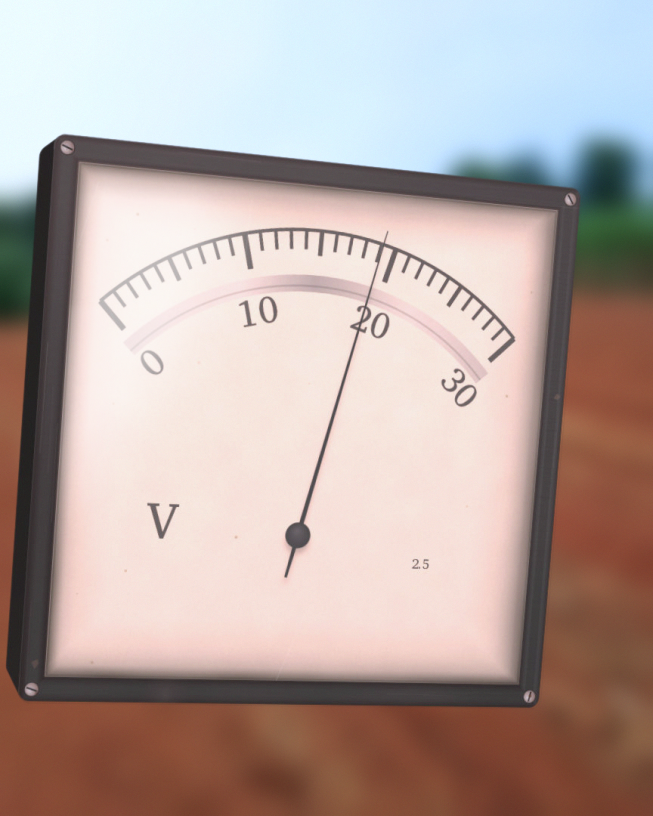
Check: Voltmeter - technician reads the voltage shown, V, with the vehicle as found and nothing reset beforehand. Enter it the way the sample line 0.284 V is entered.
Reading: 19 V
